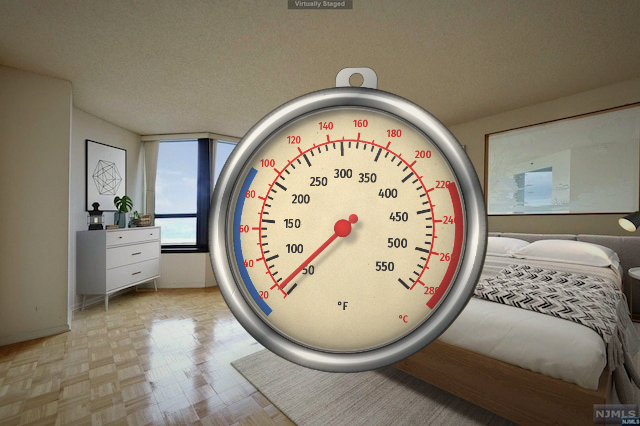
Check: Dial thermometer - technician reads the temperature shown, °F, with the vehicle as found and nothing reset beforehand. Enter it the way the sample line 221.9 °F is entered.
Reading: 60 °F
